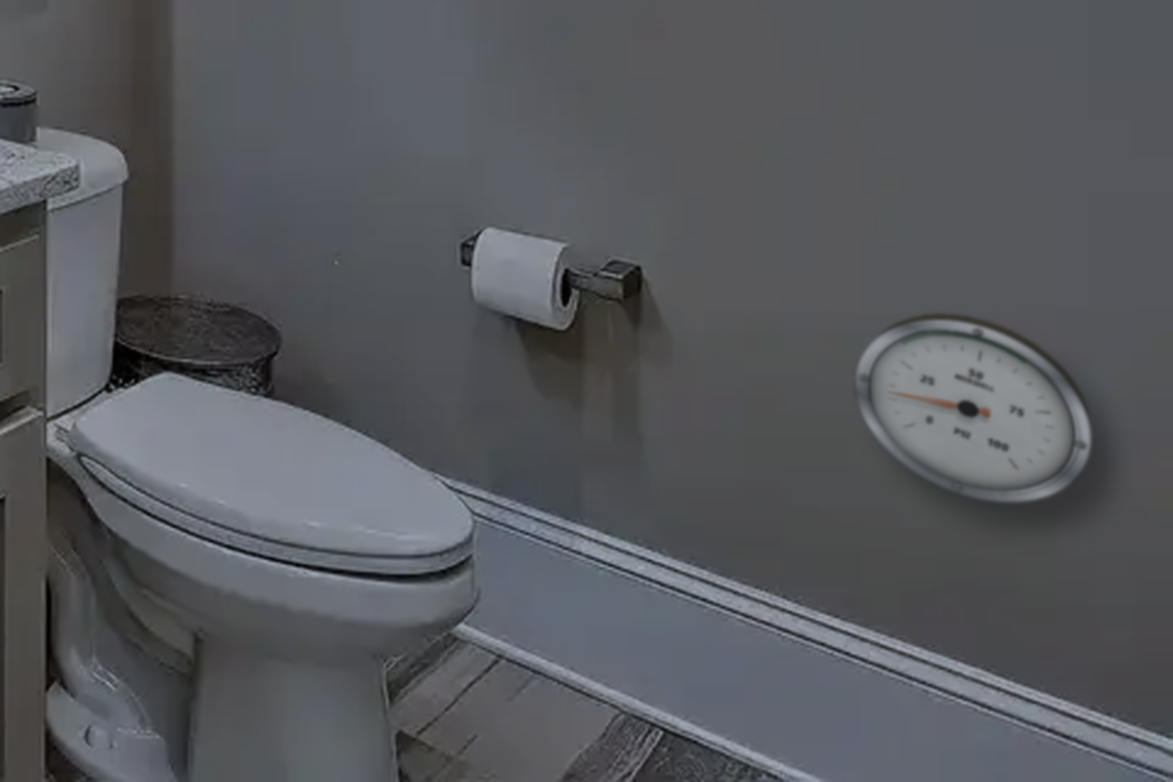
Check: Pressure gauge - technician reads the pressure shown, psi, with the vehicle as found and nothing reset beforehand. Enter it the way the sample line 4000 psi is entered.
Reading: 12.5 psi
